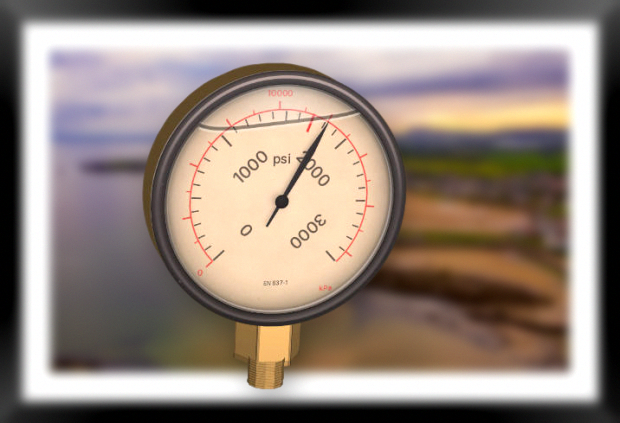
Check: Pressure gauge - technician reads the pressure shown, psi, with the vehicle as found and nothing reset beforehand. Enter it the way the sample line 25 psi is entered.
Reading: 1800 psi
